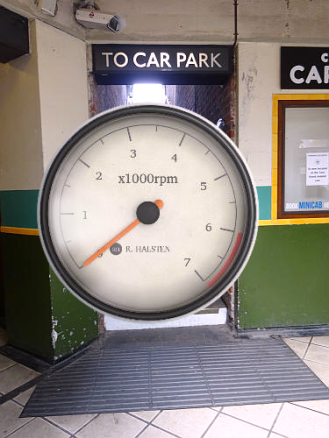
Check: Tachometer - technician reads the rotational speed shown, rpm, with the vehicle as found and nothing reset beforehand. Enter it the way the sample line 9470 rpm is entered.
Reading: 0 rpm
